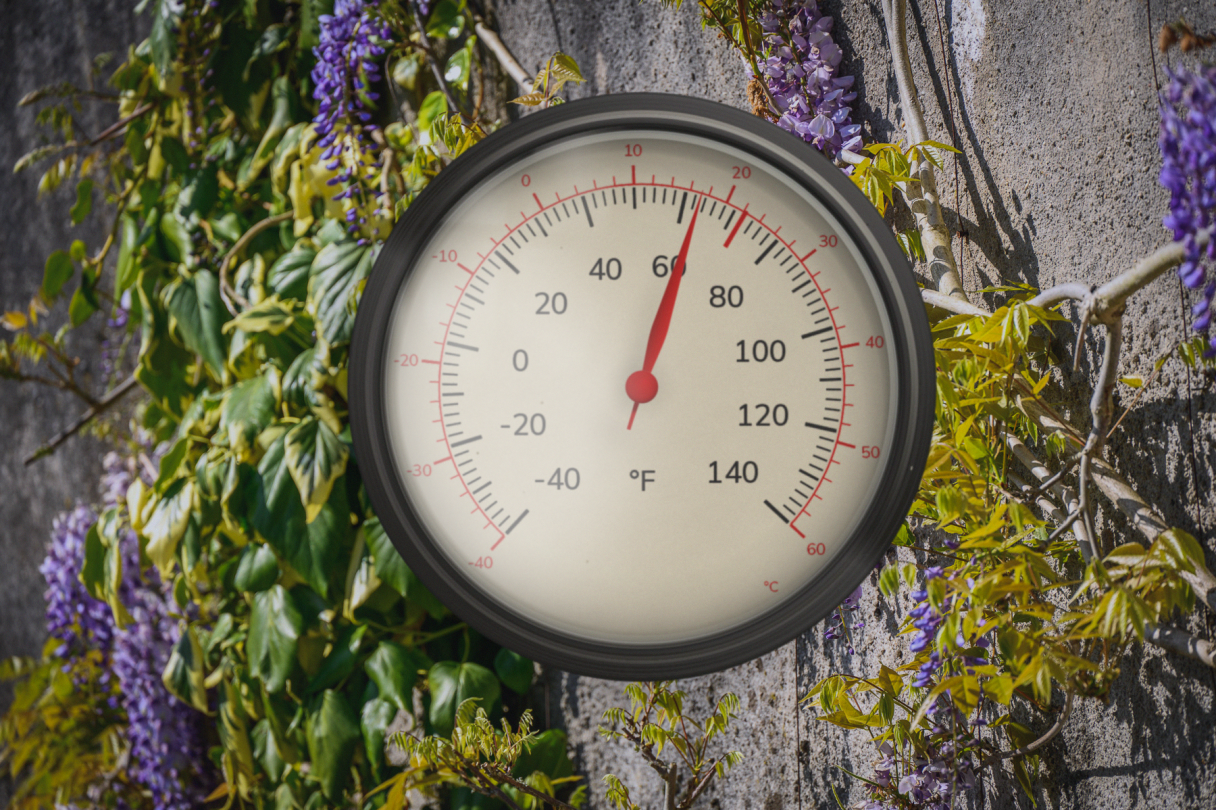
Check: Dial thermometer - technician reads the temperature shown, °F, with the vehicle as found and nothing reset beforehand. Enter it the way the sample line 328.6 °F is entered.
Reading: 63 °F
